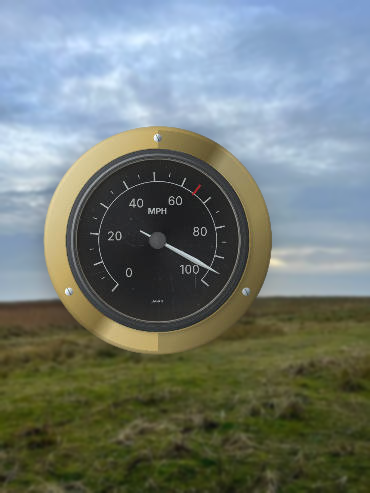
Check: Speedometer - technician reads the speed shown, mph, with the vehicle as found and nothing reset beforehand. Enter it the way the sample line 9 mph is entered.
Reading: 95 mph
